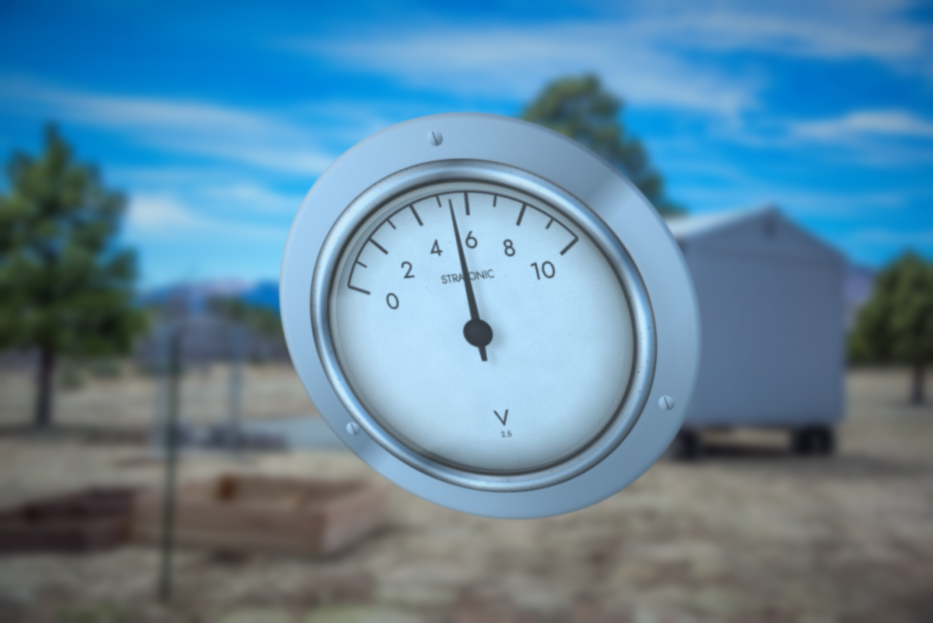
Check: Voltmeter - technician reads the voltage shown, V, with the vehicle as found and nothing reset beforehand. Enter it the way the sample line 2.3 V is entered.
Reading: 5.5 V
